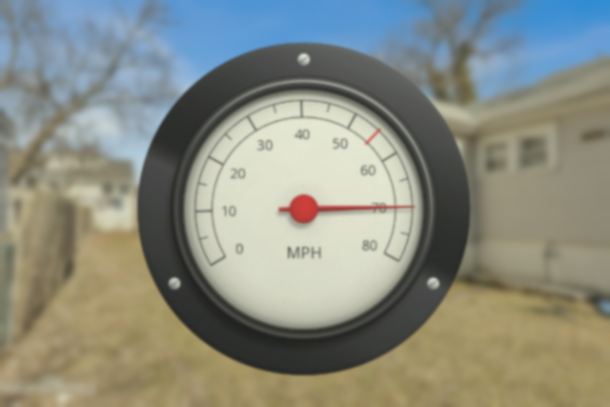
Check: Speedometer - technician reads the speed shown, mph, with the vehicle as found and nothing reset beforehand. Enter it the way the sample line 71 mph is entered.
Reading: 70 mph
